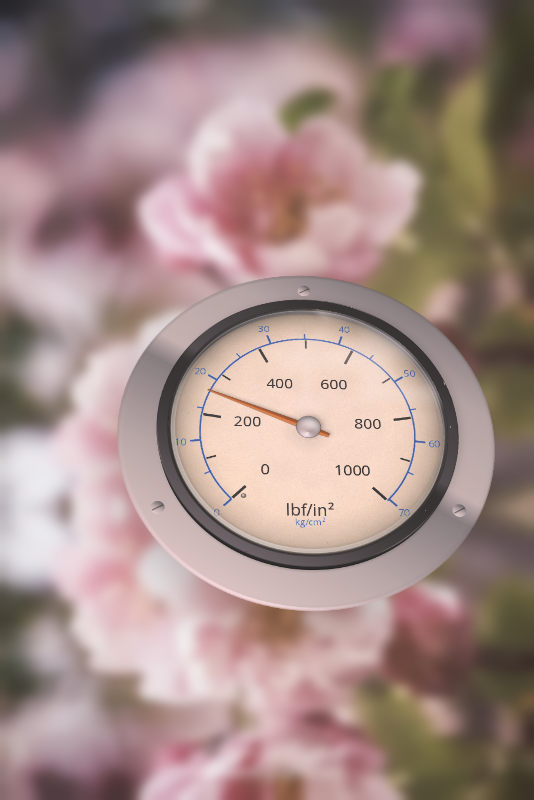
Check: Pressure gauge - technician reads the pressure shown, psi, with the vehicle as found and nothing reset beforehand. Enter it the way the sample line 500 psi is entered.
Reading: 250 psi
